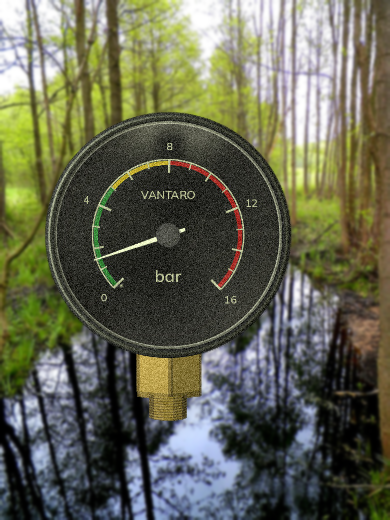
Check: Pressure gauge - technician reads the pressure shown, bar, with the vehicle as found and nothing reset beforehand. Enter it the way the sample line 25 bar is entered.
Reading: 1.5 bar
